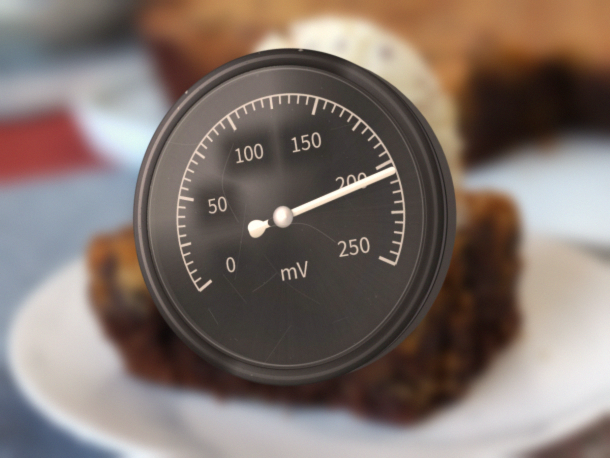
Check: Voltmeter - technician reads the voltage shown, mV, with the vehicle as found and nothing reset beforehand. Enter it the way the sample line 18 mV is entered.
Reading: 205 mV
